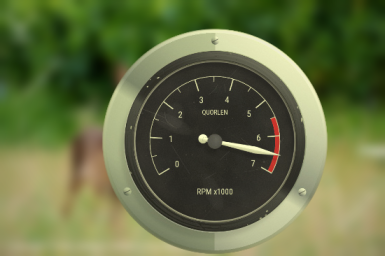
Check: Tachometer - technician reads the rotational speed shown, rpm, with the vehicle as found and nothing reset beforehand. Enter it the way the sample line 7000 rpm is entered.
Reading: 6500 rpm
